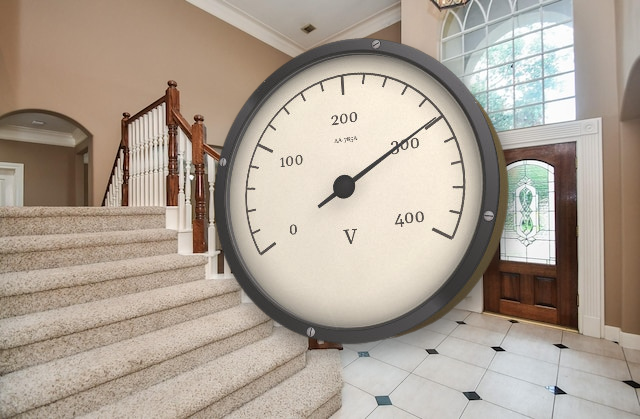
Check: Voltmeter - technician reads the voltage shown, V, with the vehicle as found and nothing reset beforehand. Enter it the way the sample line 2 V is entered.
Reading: 300 V
